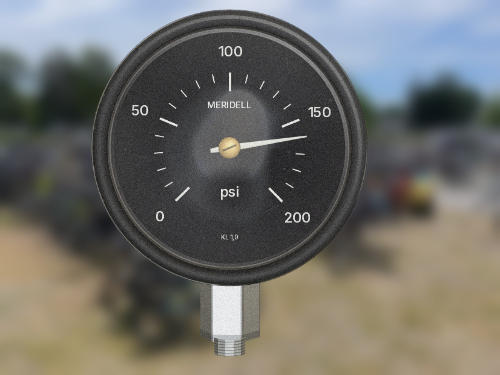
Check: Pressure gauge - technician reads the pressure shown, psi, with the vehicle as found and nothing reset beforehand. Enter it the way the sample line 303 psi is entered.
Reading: 160 psi
